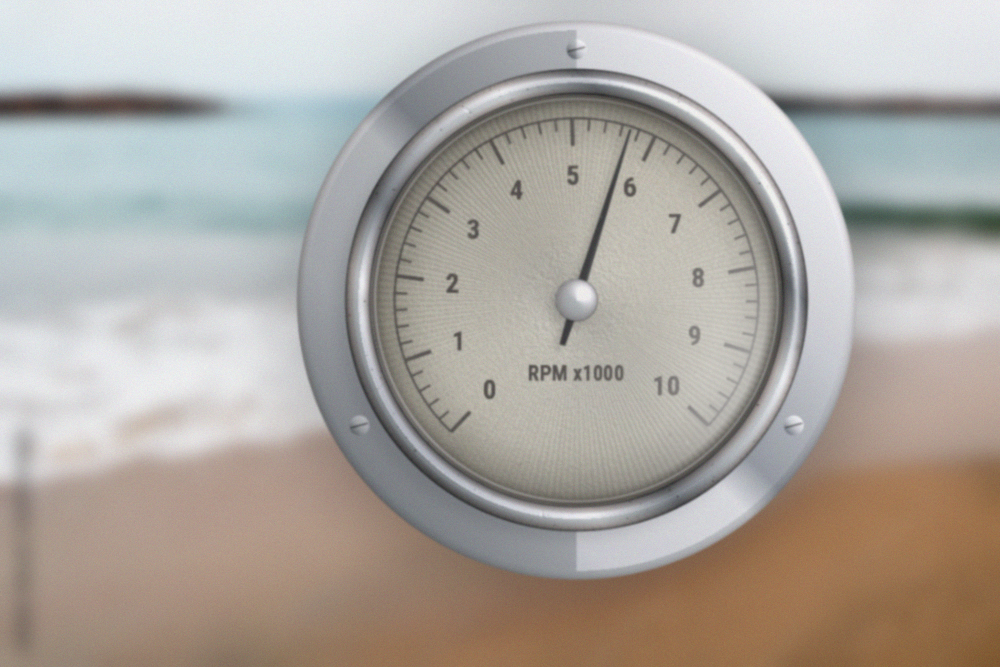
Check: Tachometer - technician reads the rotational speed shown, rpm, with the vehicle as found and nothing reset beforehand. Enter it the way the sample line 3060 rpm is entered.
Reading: 5700 rpm
